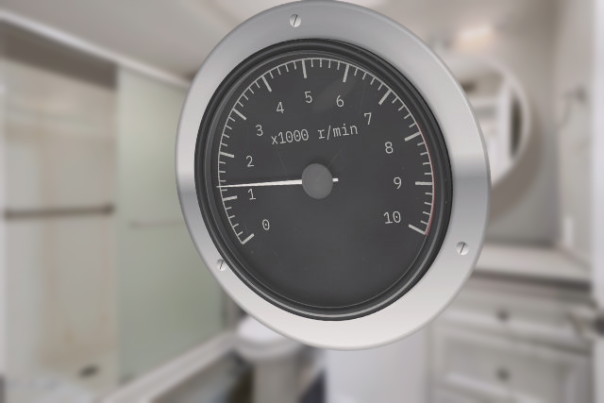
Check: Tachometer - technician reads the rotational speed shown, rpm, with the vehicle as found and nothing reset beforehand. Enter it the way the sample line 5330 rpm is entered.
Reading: 1300 rpm
